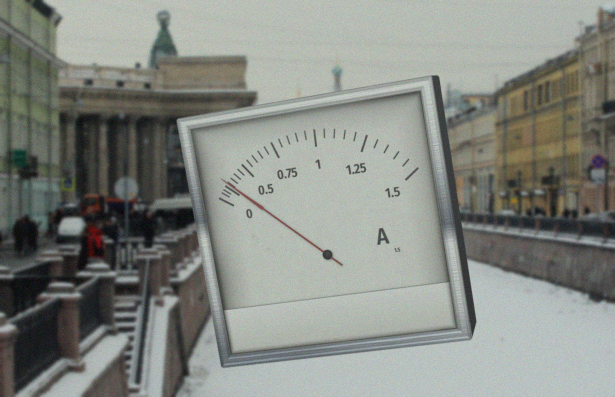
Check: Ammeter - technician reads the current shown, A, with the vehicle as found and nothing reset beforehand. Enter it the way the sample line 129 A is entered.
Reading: 0.3 A
